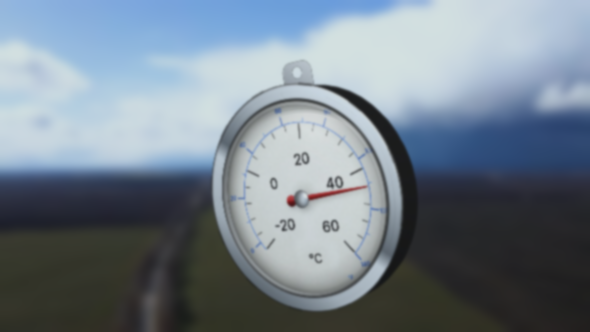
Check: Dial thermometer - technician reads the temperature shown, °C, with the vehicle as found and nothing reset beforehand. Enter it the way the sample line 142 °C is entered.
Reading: 44 °C
